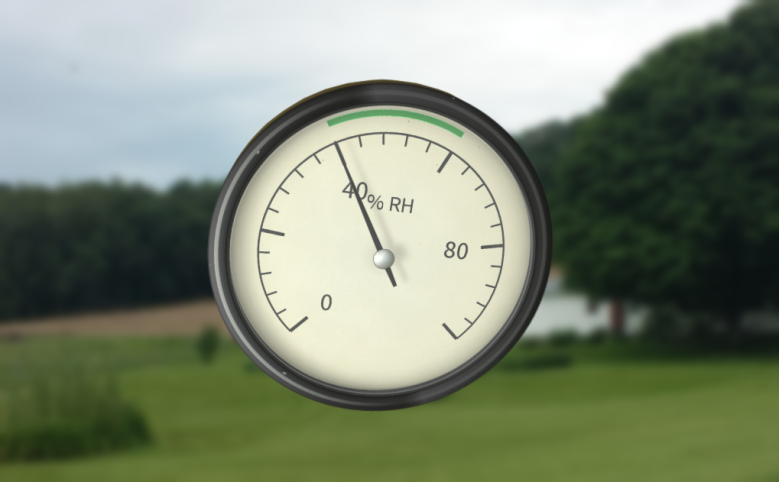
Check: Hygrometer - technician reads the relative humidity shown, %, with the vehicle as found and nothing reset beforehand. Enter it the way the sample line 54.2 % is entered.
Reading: 40 %
